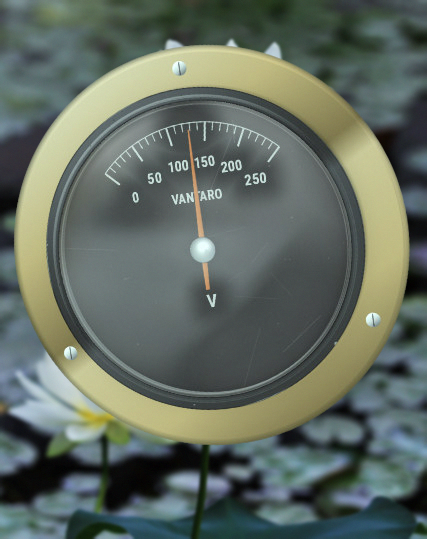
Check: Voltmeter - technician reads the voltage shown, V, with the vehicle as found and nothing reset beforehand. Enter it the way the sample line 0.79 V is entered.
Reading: 130 V
